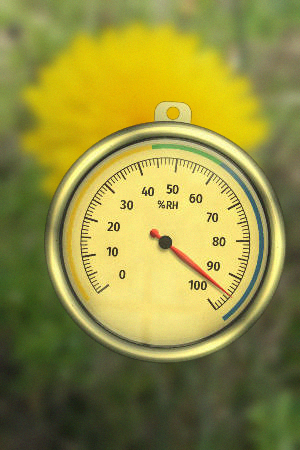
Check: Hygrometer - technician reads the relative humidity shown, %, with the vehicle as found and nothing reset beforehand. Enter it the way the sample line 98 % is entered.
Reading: 95 %
